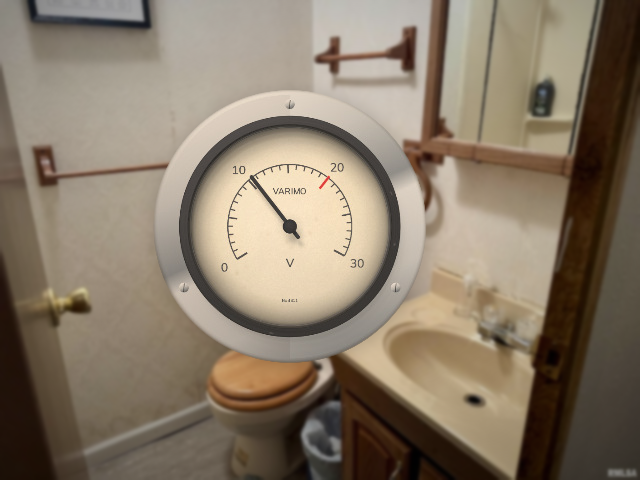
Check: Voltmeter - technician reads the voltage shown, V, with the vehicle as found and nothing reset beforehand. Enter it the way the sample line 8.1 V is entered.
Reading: 10.5 V
